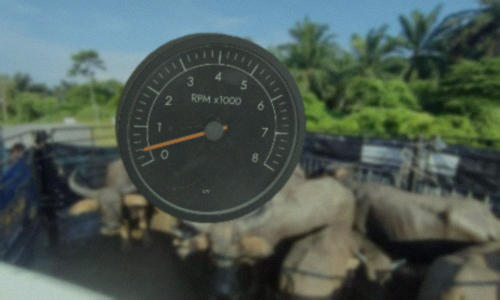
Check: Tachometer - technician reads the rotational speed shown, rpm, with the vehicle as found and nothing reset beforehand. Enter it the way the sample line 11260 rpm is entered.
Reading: 400 rpm
